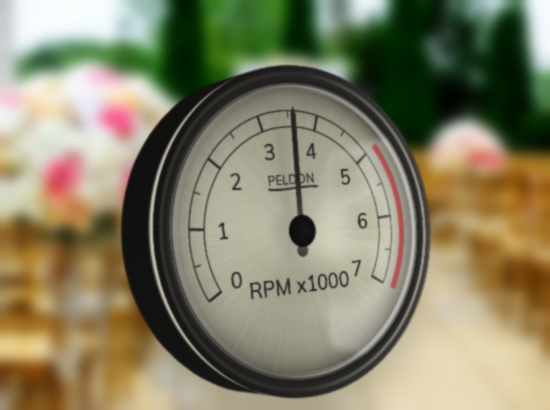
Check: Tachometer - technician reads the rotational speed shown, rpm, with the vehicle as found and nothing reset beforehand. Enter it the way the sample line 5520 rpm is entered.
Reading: 3500 rpm
